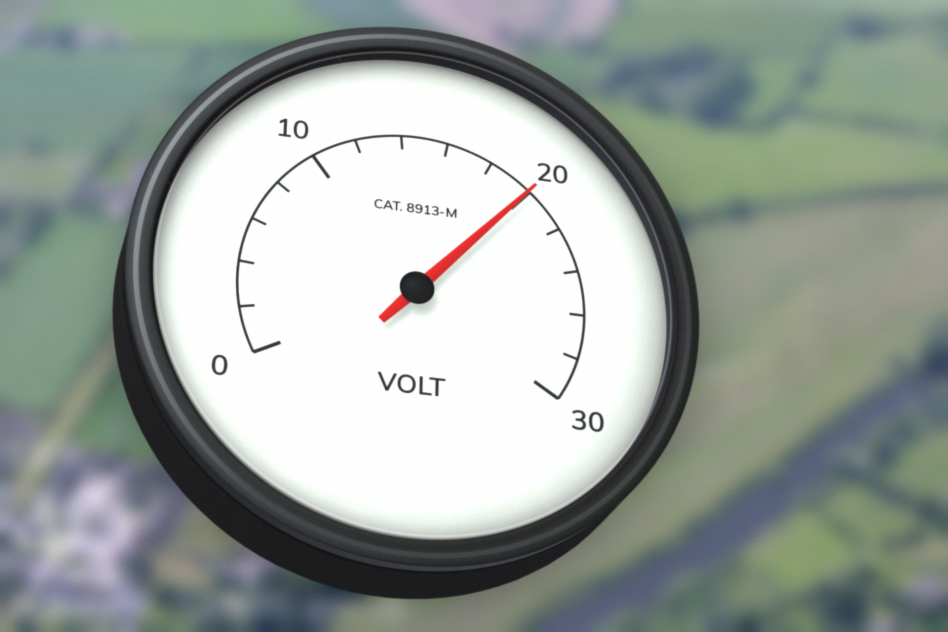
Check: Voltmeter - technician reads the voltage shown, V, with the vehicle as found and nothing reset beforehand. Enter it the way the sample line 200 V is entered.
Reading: 20 V
